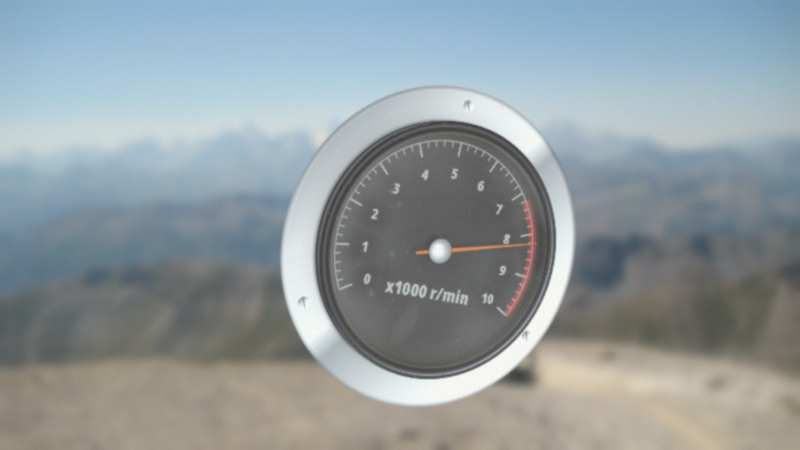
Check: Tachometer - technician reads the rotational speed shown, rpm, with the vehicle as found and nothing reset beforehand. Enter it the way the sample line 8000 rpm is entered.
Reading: 8200 rpm
